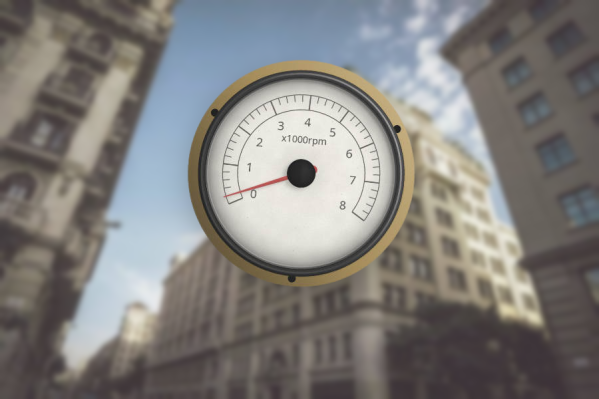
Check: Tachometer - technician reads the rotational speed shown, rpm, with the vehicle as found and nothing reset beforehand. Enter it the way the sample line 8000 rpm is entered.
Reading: 200 rpm
